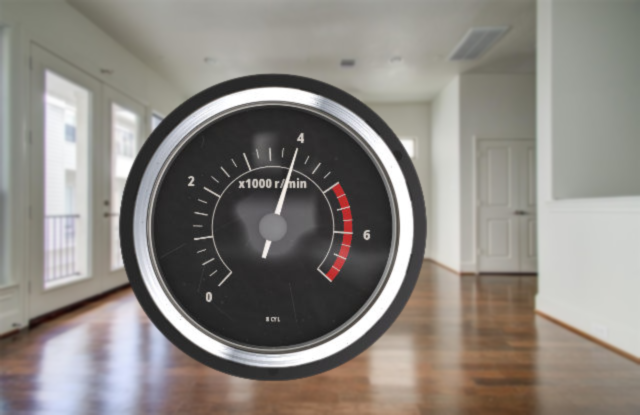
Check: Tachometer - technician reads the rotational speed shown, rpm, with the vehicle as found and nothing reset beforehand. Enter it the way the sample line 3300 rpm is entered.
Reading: 4000 rpm
